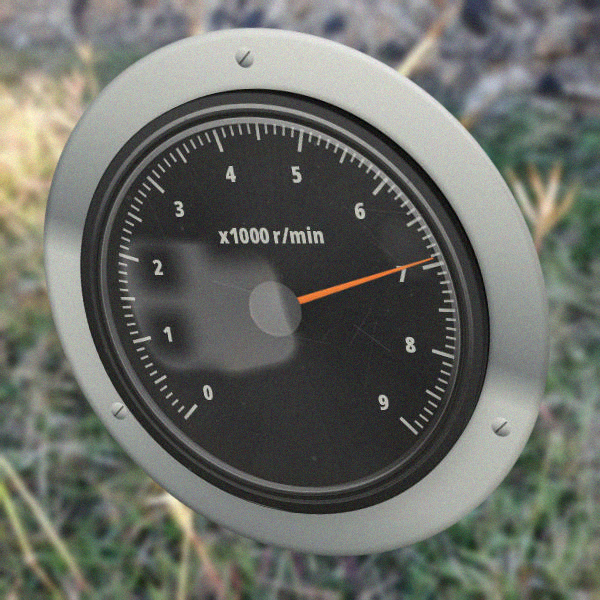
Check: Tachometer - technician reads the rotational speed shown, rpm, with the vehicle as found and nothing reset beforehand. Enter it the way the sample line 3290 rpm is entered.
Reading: 6900 rpm
